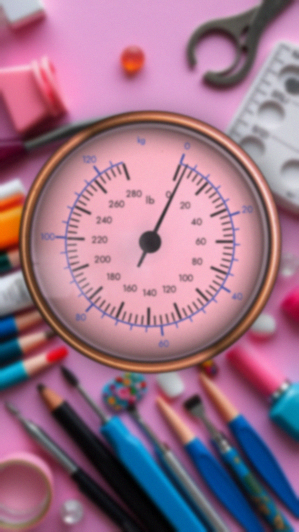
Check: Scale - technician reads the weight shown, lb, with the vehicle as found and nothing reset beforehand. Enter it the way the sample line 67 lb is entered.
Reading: 4 lb
